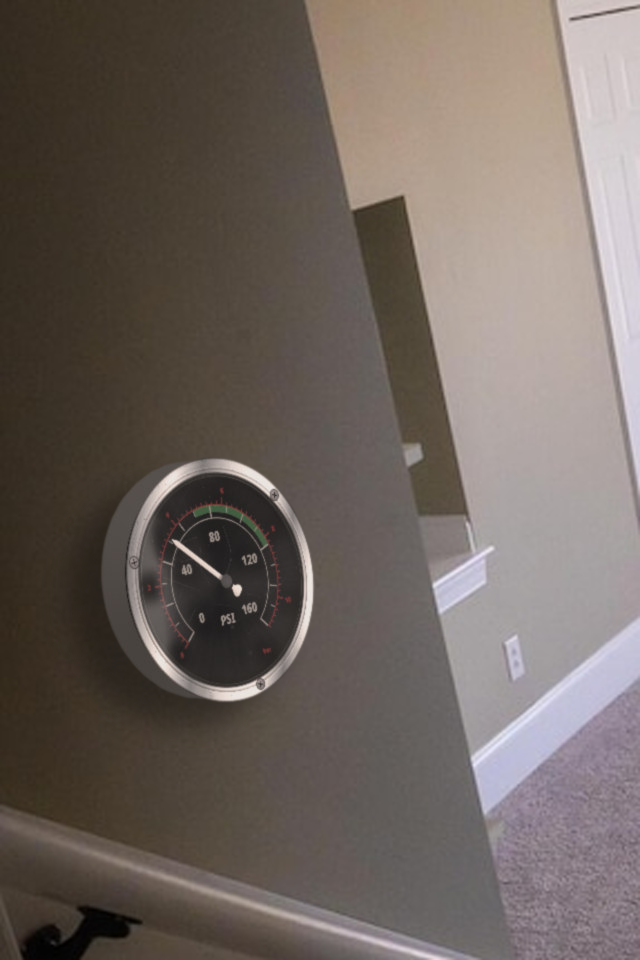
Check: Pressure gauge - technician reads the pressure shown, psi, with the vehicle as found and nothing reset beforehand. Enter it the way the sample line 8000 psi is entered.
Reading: 50 psi
